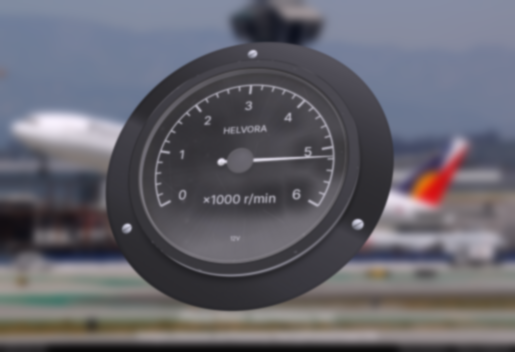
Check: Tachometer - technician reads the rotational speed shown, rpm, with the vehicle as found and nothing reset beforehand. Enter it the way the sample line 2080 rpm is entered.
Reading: 5200 rpm
